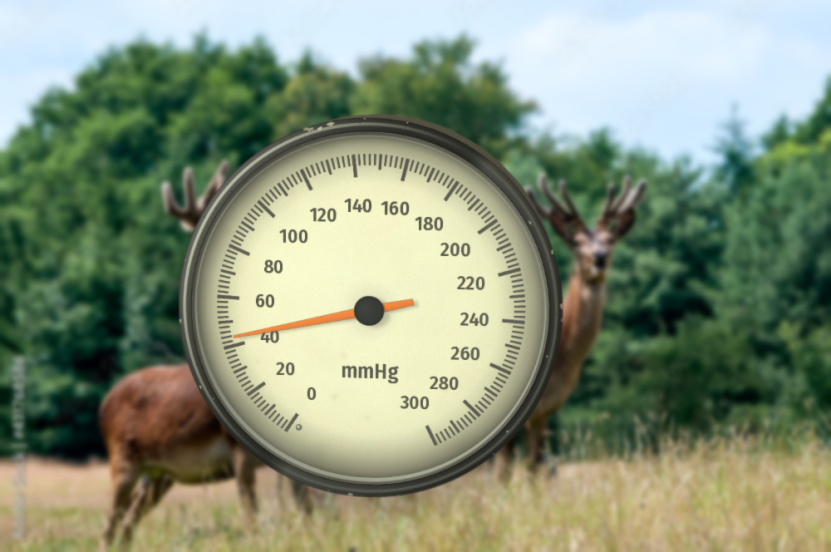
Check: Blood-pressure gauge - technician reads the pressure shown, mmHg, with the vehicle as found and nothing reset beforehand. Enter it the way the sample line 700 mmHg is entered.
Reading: 44 mmHg
